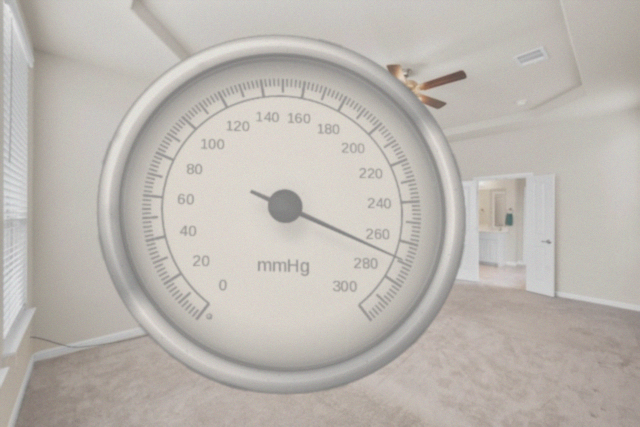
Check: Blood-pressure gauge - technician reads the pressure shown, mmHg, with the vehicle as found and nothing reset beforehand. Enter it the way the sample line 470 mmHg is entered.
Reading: 270 mmHg
